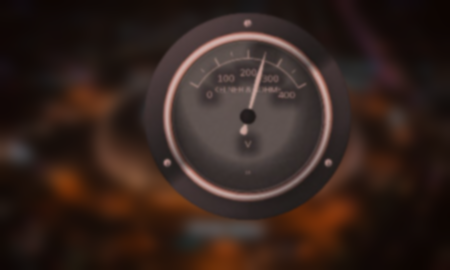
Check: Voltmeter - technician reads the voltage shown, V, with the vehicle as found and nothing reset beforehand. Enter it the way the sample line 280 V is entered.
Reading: 250 V
